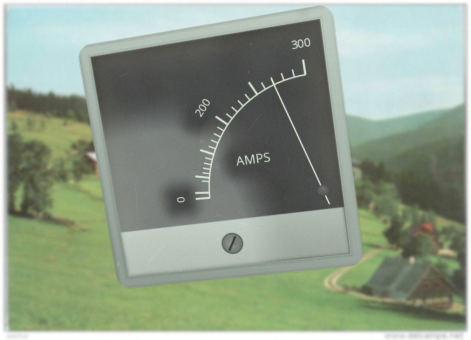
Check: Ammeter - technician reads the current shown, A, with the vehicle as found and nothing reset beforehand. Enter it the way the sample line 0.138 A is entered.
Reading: 270 A
